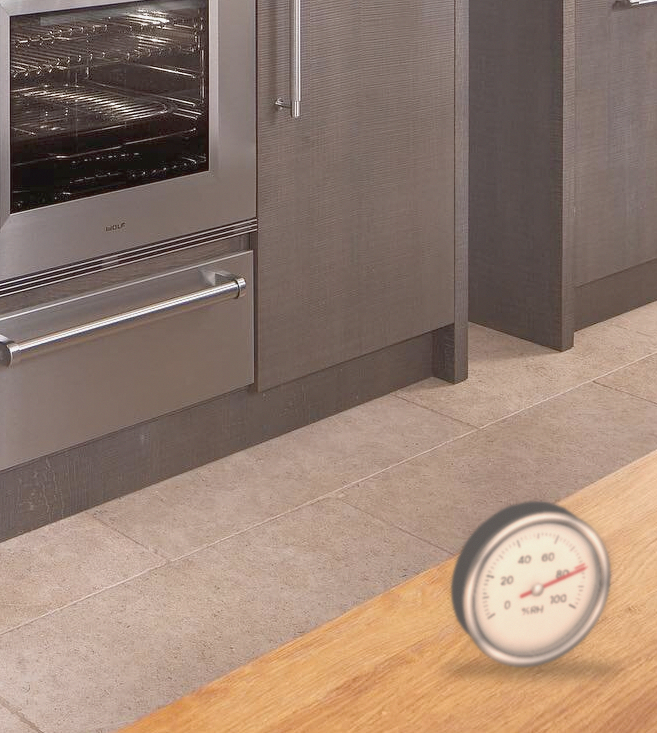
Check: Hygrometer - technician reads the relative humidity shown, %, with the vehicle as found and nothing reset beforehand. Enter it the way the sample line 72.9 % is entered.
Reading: 80 %
